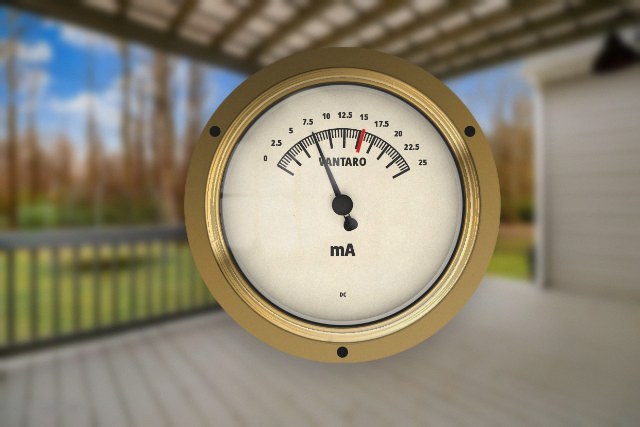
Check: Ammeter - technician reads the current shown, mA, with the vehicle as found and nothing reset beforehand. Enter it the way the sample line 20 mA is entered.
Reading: 7.5 mA
